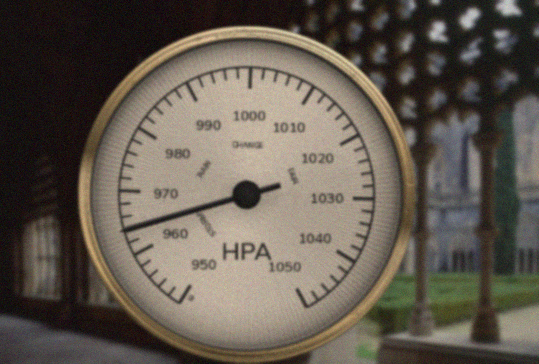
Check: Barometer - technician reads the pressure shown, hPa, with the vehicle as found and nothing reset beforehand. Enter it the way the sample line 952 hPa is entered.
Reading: 964 hPa
